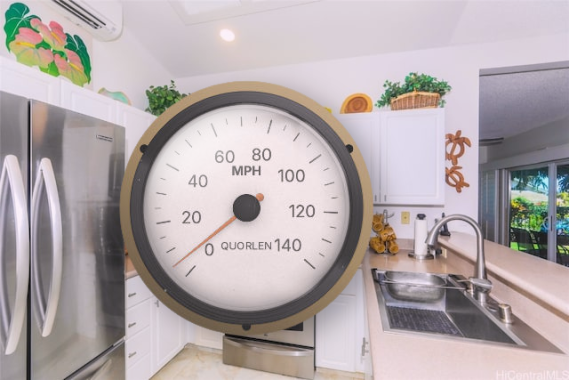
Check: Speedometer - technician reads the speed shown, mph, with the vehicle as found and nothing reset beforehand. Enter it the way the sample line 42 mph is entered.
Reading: 5 mph
